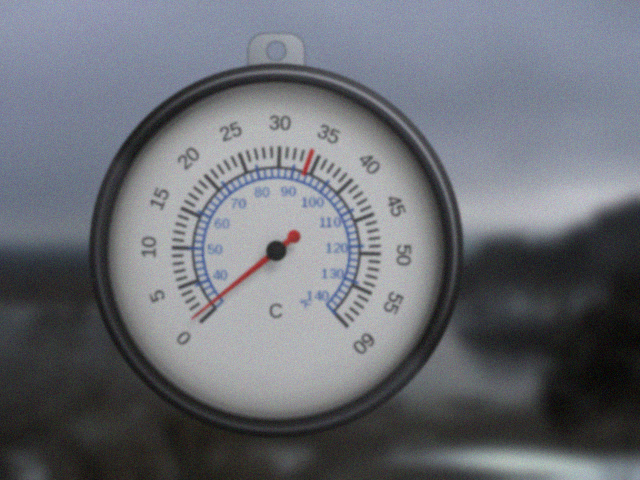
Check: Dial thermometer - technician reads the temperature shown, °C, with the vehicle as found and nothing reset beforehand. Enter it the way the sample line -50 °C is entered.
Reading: 1 °C
